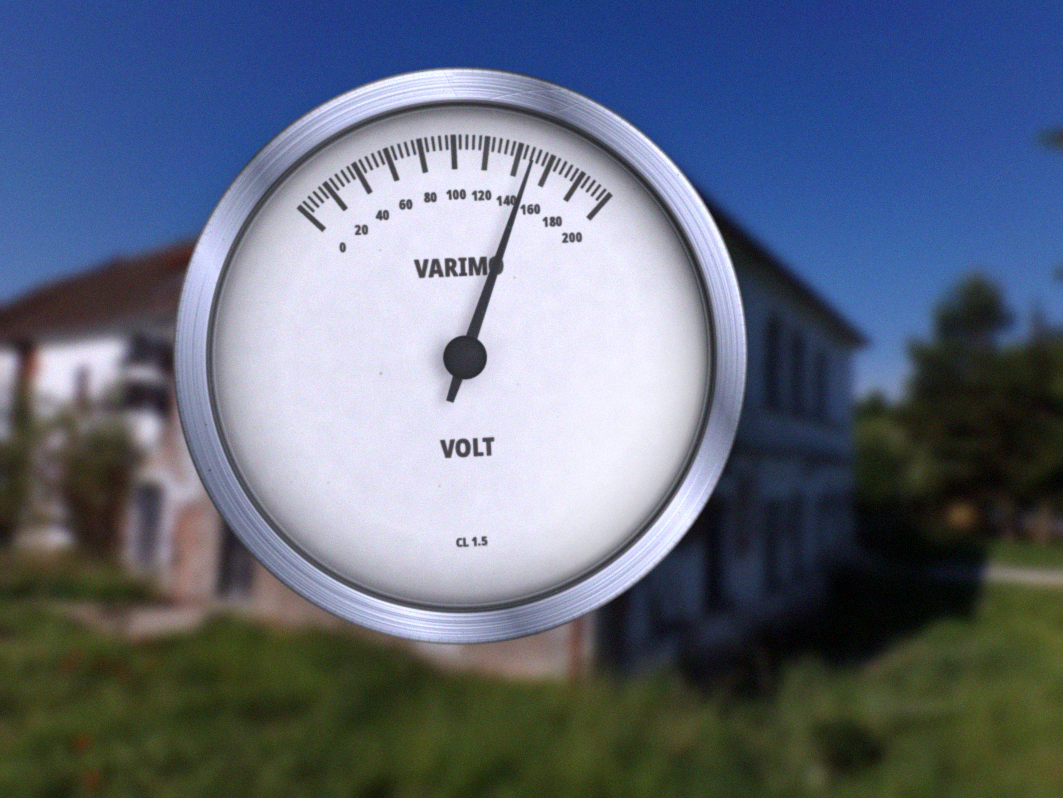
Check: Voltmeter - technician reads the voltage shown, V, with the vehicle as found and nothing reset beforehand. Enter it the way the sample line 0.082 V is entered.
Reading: 148 V
